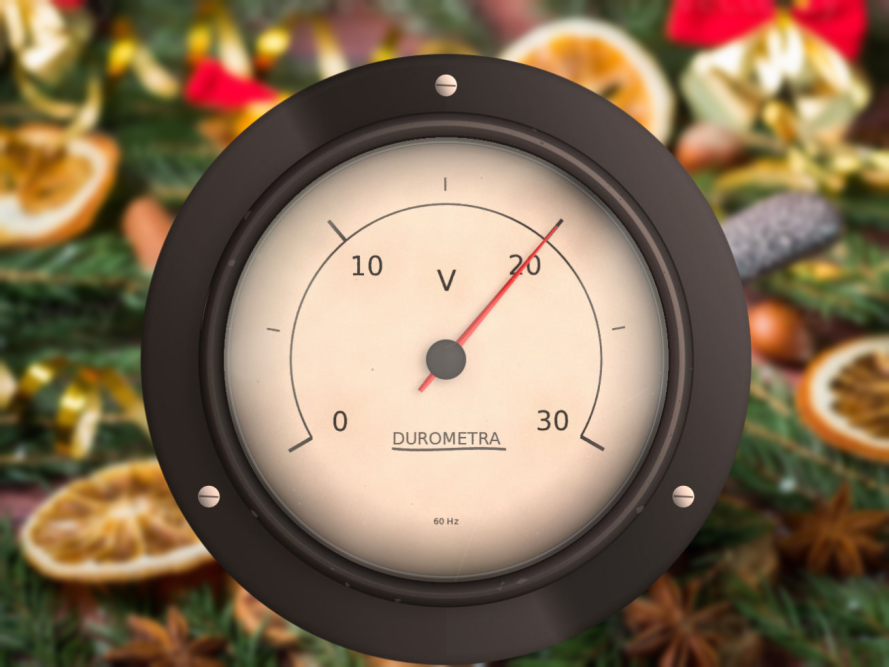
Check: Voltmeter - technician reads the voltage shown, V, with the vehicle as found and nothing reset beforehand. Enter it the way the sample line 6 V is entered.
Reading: 20 V
